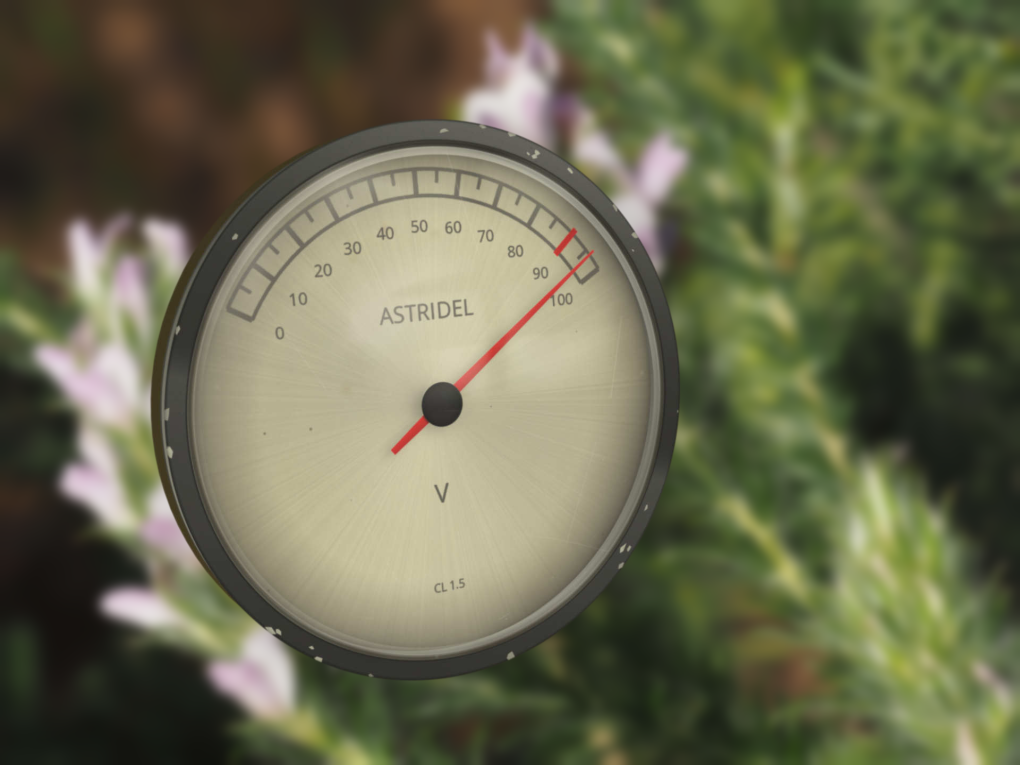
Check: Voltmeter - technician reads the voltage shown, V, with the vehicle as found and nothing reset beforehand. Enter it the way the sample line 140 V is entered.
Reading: 95 V
